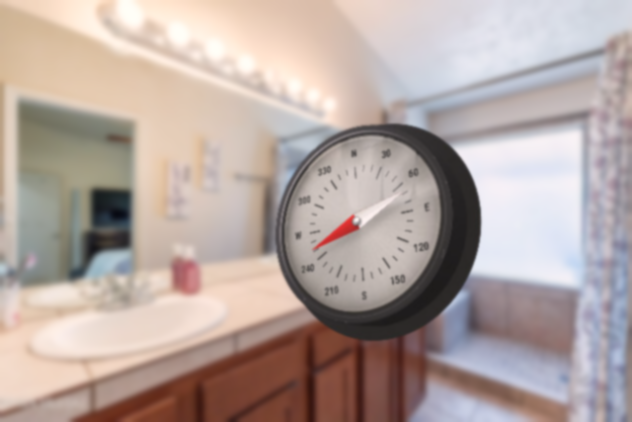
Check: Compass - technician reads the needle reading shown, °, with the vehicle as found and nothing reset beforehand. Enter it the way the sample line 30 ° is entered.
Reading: 250 °
